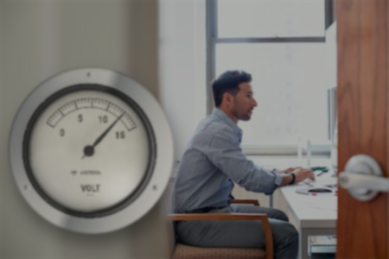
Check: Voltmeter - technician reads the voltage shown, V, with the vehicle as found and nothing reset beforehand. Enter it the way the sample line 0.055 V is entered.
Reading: 12.5 V
